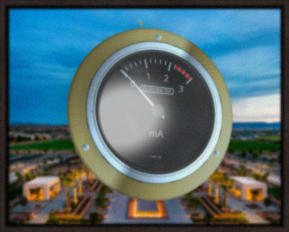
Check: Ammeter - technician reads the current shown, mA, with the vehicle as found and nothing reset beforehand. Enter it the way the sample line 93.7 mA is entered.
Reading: 0 mA
